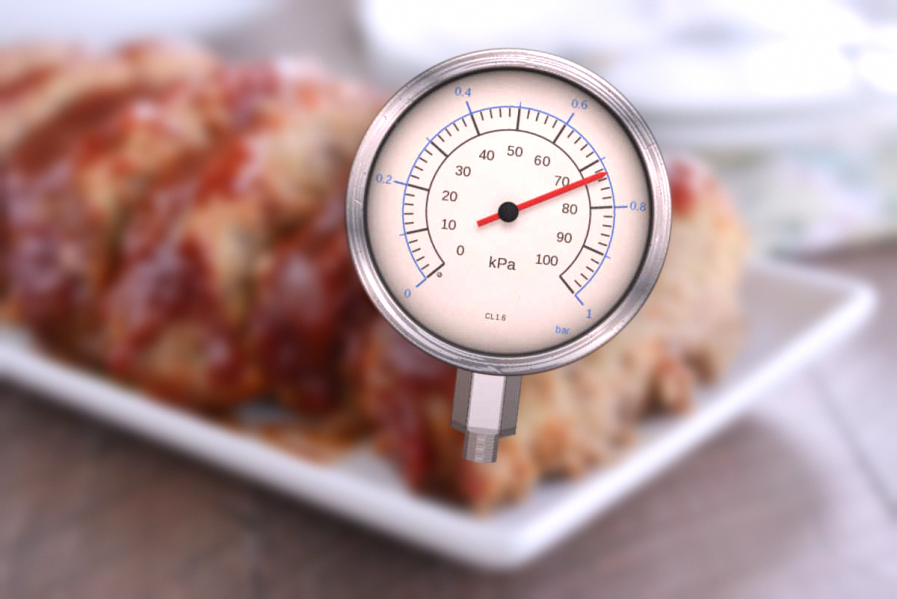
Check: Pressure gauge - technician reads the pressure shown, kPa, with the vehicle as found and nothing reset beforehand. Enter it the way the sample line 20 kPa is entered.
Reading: 73 kPa
